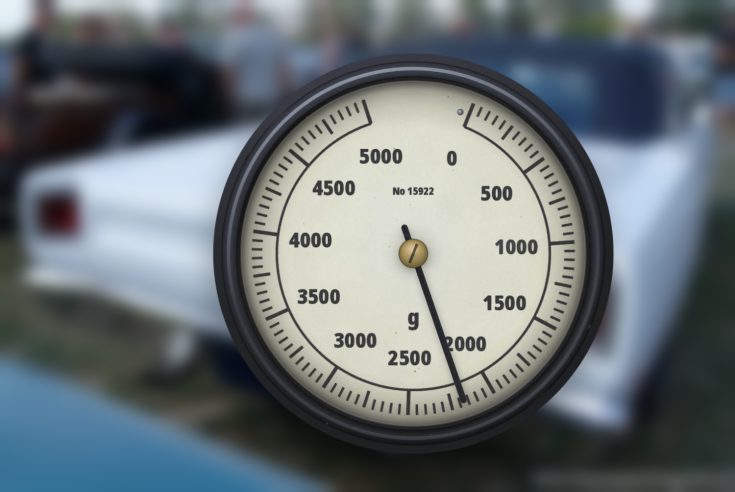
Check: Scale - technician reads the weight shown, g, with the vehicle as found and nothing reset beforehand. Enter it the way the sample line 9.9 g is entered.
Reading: 2175 g
